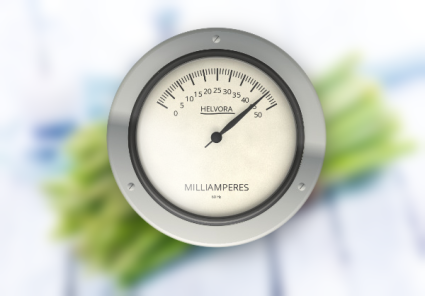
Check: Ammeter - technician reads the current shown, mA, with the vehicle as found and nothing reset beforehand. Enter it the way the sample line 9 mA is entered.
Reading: 45 mA
